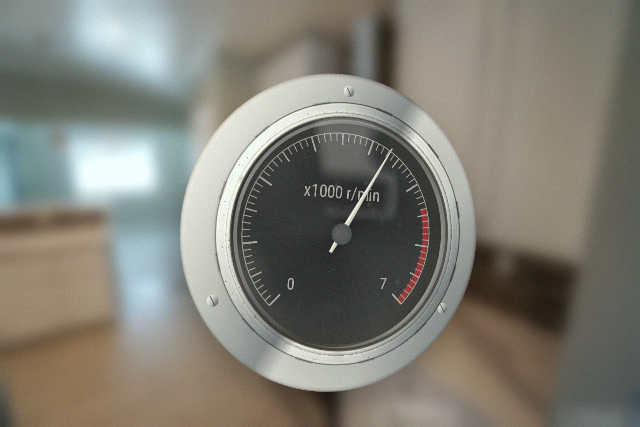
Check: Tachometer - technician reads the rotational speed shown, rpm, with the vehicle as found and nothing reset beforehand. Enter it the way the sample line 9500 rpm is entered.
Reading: 4300 rpm
